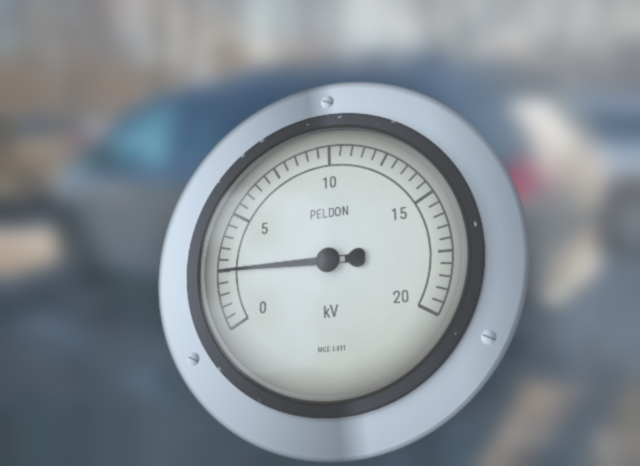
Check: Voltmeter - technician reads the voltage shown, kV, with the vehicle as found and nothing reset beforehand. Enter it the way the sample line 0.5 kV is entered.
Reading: 2.5 kV
